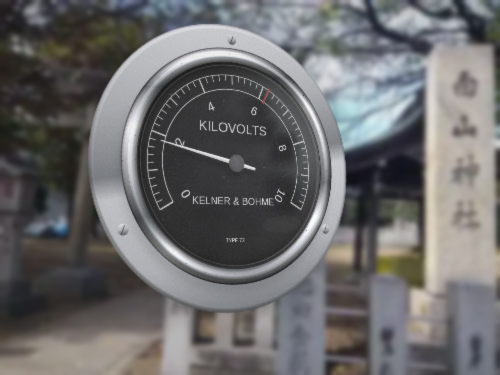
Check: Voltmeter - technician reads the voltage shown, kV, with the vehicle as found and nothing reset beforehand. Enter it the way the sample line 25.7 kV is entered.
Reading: 1.8 kV
